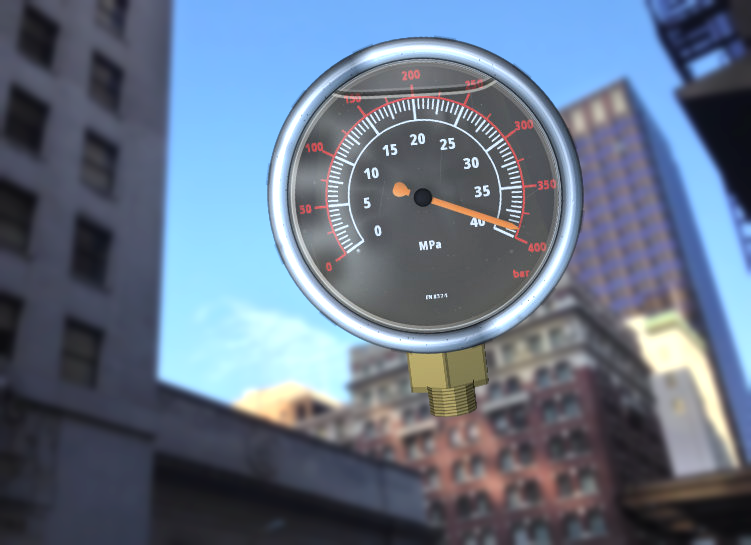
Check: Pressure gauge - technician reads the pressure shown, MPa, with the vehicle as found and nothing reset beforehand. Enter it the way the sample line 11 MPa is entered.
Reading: 39 MPa
